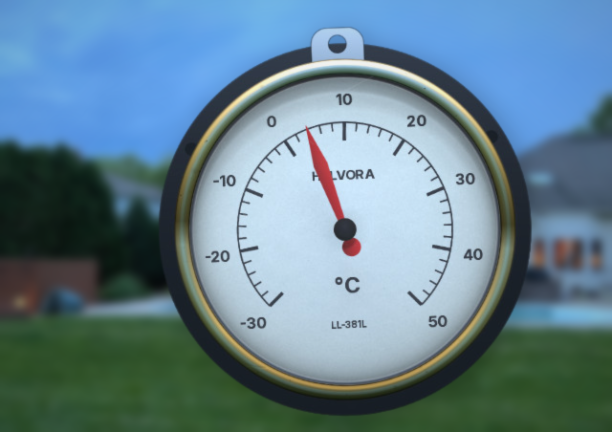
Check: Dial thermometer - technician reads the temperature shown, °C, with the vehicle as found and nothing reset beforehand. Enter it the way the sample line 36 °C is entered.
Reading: 4 °C
